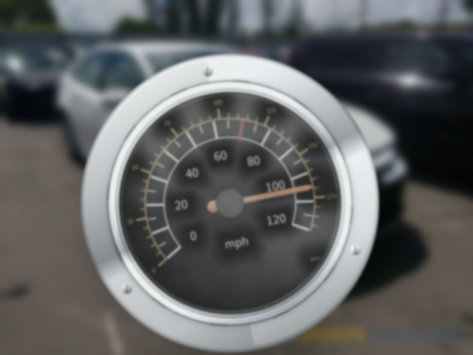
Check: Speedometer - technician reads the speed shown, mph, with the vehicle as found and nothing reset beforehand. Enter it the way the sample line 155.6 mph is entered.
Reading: 105 mph
